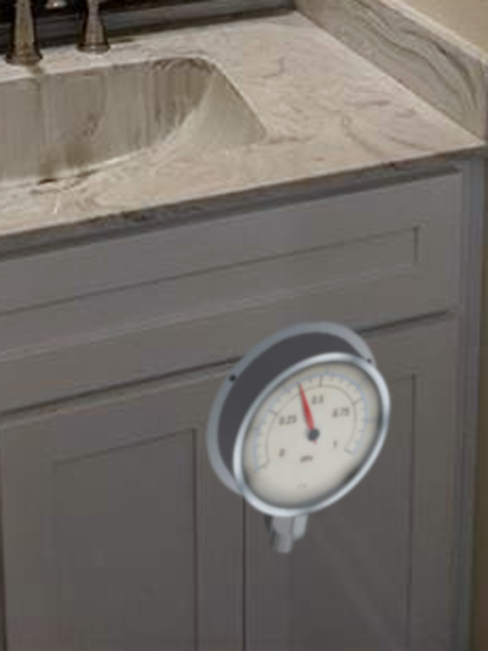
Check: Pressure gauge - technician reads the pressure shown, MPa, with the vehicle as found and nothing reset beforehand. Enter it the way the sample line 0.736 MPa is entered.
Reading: 0.4 MPa
